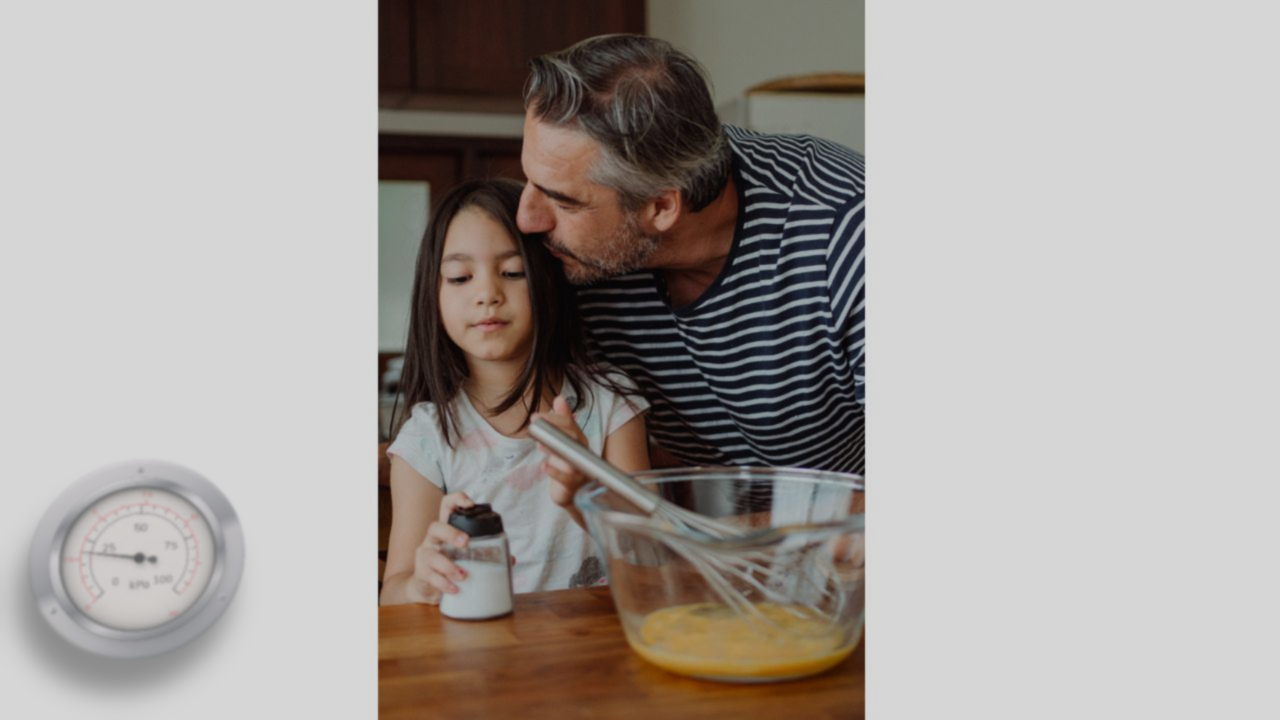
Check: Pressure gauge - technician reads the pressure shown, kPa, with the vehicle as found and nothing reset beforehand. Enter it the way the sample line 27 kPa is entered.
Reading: 20 kPa
